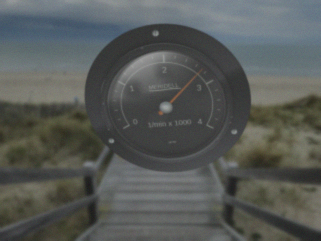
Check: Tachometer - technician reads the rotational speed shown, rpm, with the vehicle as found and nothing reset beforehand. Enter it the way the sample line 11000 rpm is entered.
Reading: 2700 rpm
